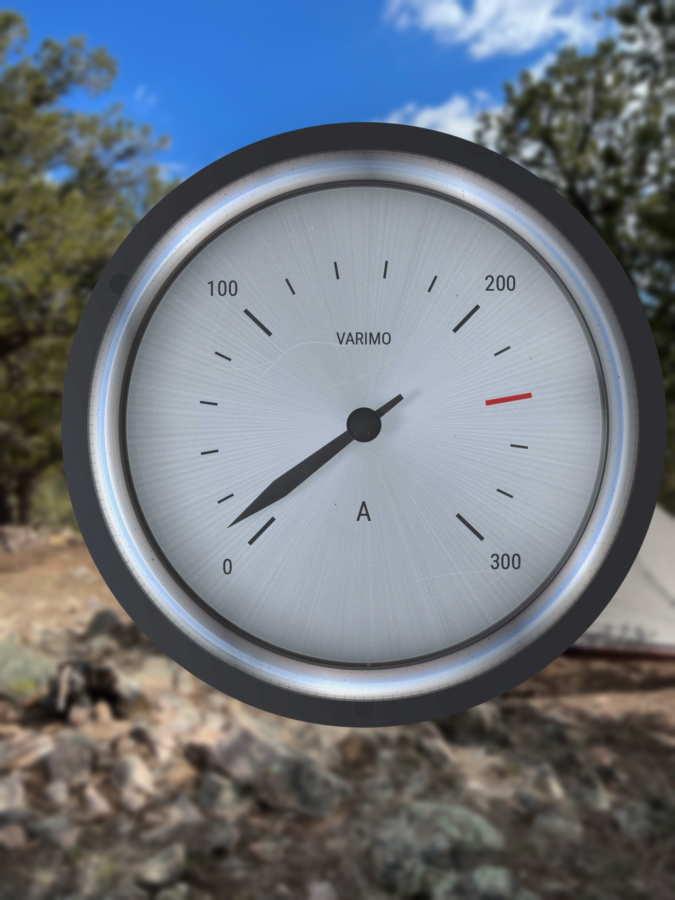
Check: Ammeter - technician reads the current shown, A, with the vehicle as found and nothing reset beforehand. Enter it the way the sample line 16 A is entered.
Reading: 10 A
